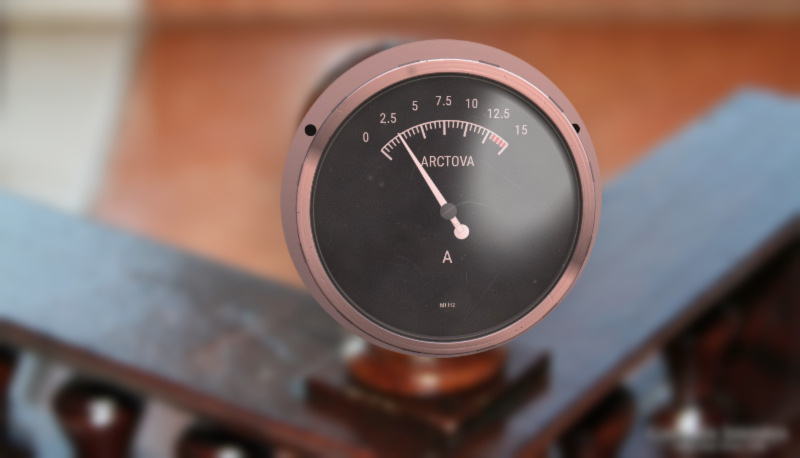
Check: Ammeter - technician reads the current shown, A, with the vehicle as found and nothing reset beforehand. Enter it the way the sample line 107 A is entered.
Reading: 2.5 A
